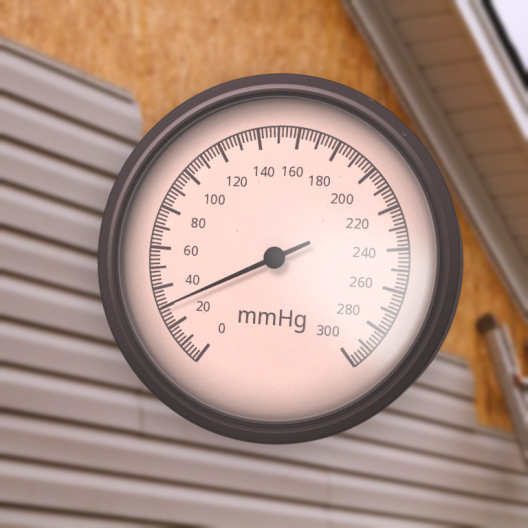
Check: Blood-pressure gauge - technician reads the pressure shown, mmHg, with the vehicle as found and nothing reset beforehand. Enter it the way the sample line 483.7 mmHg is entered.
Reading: 30 mmHg
